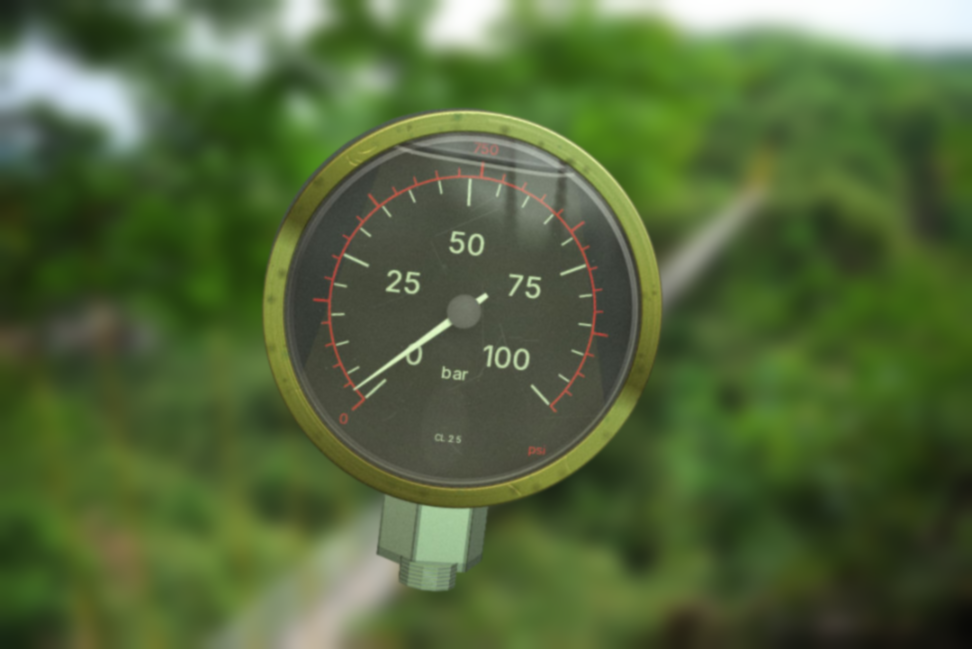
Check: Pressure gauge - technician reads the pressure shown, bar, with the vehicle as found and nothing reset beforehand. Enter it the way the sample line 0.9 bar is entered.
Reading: 2.5 bar
